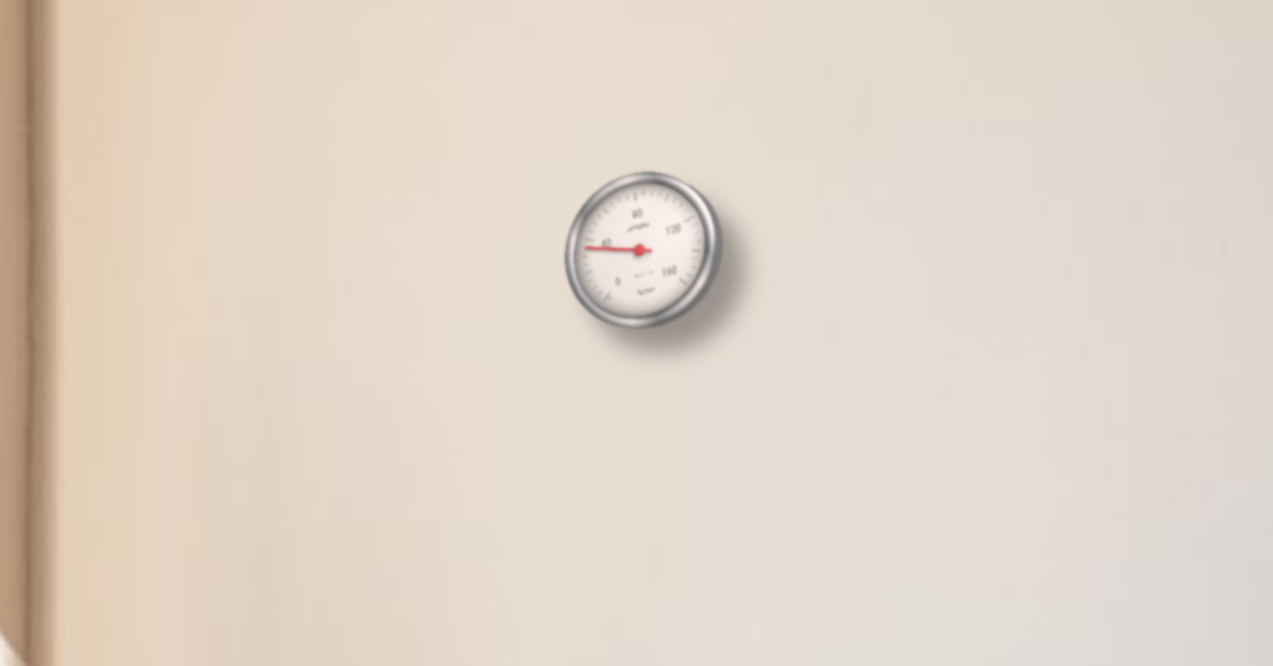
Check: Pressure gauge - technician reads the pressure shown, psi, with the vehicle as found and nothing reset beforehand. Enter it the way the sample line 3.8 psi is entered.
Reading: 35 psi
